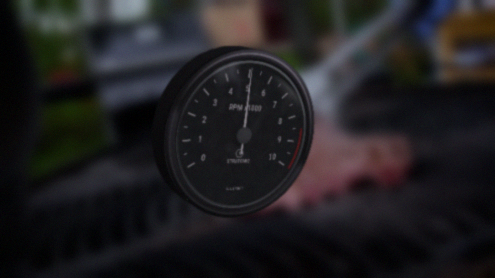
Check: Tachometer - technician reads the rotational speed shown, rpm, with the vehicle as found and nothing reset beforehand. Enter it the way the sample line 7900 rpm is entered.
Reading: 5000 rpm
